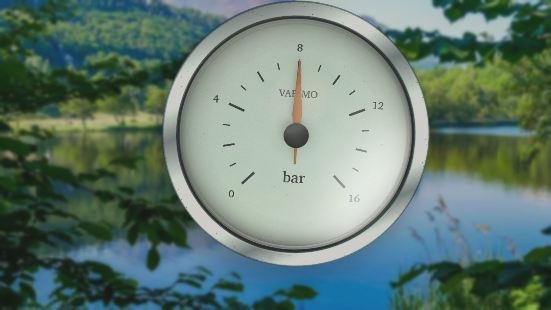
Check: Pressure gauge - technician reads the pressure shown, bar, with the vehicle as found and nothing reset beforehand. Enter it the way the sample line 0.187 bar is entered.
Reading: 8 bar
